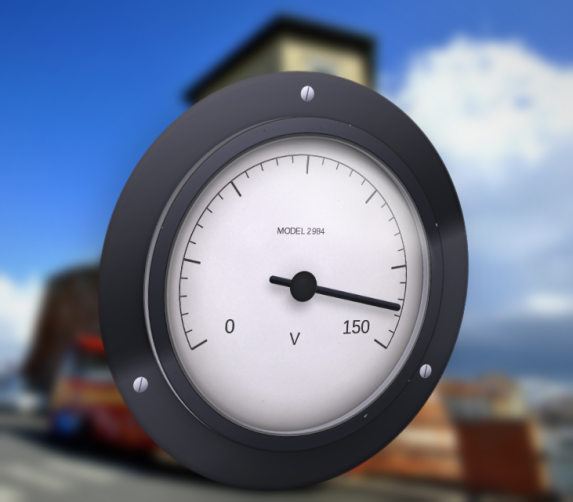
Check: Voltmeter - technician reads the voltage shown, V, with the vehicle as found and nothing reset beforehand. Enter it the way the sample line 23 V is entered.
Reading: 137.5 V
